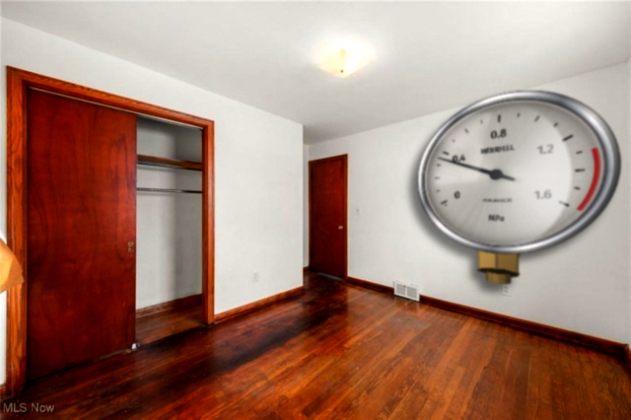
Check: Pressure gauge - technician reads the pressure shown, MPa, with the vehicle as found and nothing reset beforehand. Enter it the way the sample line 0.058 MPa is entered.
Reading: 0.35 MPa
